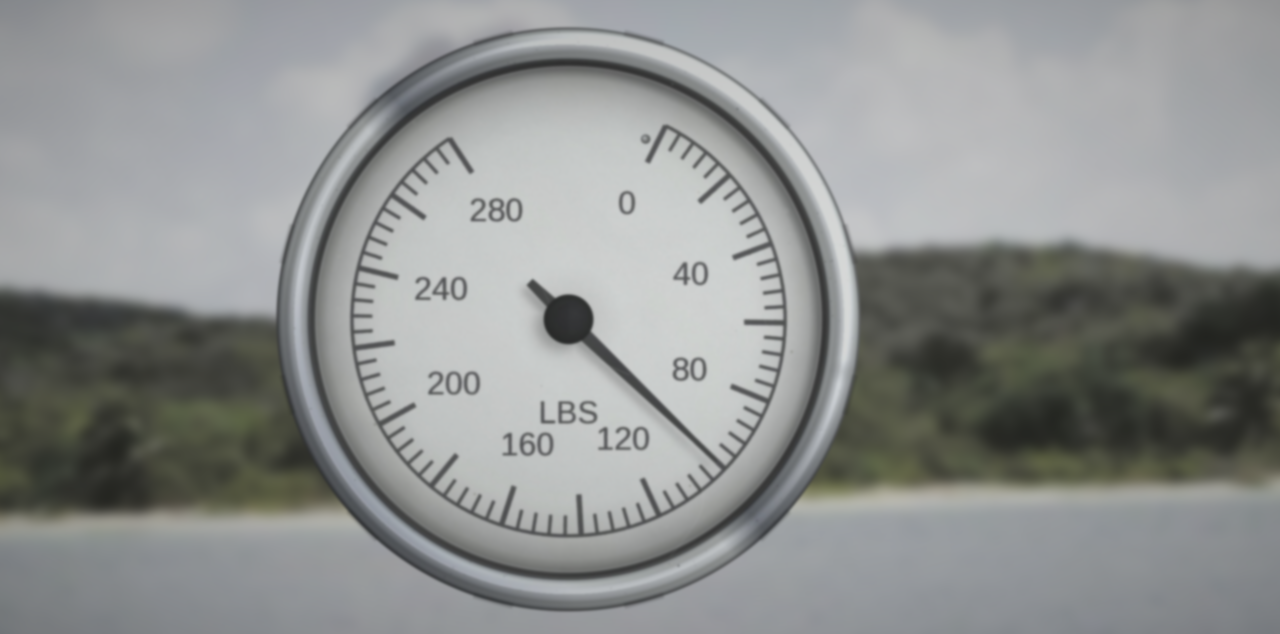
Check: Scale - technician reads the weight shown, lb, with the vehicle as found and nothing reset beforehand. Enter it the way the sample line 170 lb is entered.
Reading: 100 lb
